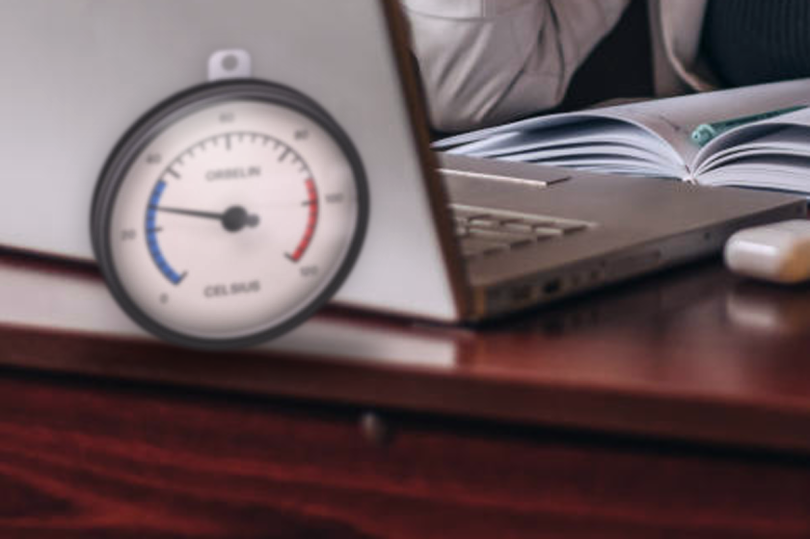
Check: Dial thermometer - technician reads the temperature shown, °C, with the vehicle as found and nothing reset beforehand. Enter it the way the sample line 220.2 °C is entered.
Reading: 28 °C
